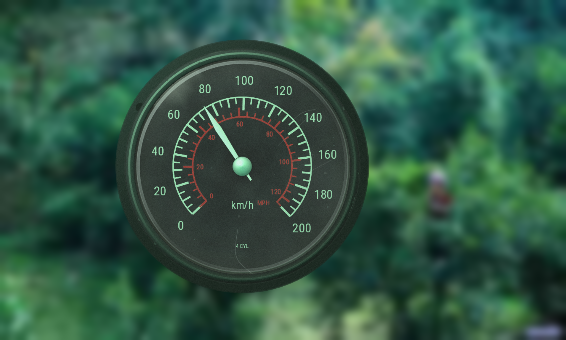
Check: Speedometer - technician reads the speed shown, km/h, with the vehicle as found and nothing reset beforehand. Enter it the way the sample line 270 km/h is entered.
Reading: 75 km/h
